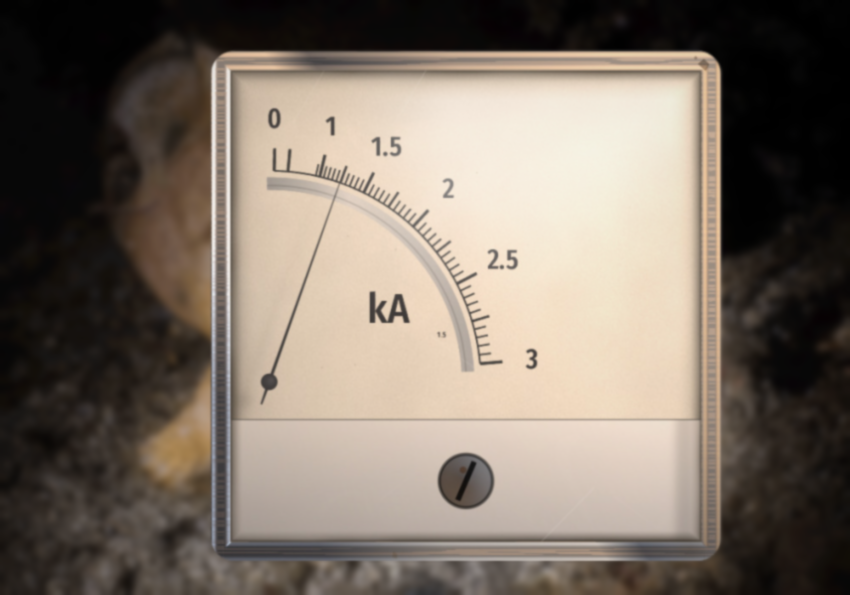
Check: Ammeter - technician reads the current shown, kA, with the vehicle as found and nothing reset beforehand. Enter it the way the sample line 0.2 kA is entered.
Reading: 1.25 kA
